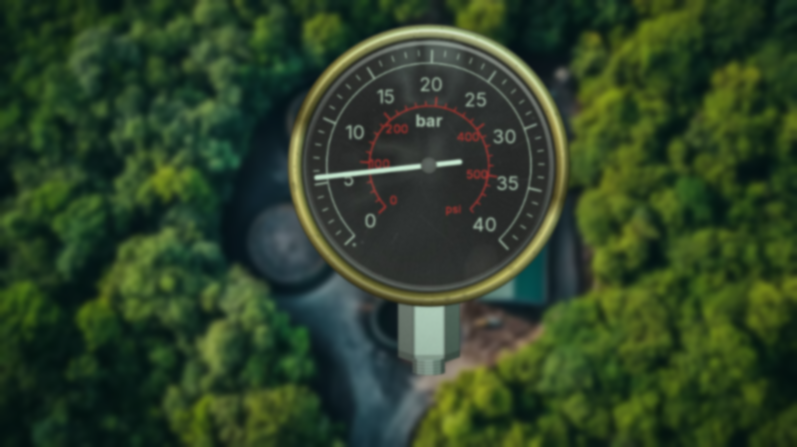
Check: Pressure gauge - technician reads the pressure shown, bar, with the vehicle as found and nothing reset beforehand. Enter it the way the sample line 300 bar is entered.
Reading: 5.5 bar
